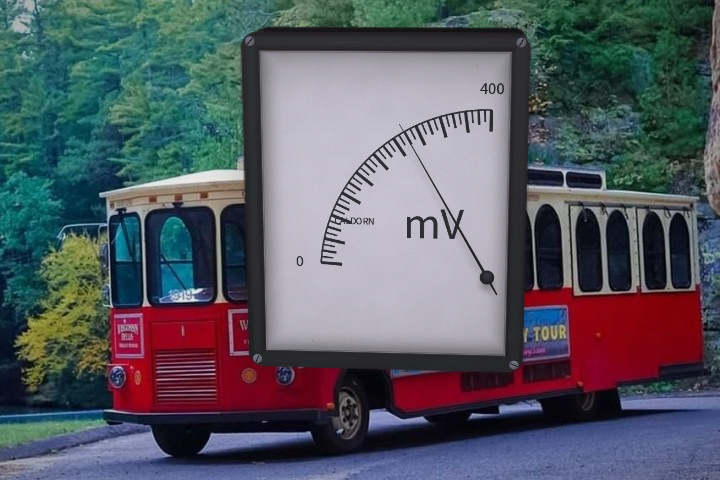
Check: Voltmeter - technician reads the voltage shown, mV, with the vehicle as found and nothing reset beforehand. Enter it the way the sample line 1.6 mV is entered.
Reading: 260 mV
